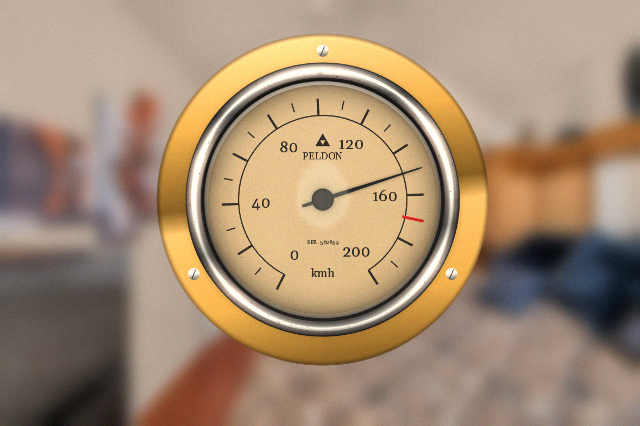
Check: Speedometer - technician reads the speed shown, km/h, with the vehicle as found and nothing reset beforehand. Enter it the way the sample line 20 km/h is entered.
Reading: 150 km/h
